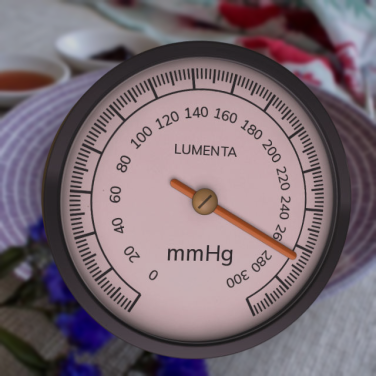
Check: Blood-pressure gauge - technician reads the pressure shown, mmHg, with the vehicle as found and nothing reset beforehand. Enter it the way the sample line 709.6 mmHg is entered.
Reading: 266 mmHg
